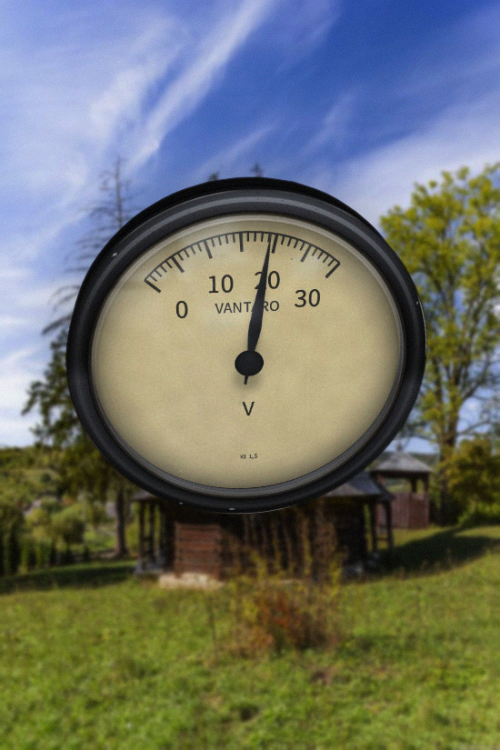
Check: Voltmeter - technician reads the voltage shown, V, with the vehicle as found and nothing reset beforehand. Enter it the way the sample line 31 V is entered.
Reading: 19 V
